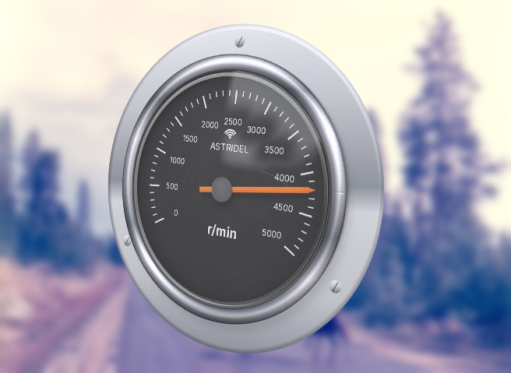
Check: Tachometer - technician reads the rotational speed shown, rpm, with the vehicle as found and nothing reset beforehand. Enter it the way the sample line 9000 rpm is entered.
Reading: 4200 rpm
